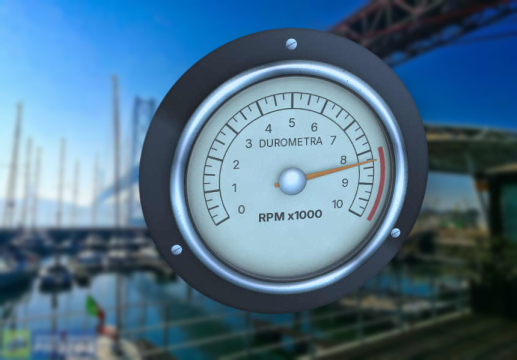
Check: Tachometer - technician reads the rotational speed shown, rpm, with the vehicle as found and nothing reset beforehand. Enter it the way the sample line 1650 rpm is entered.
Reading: 8250 rpm
